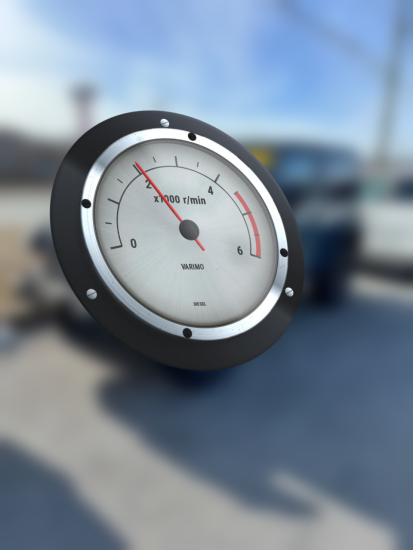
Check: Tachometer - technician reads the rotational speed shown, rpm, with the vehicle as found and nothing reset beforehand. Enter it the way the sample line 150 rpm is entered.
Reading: 2000 rpm
